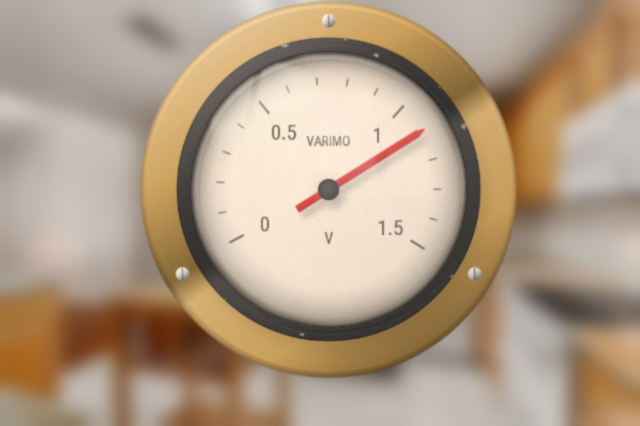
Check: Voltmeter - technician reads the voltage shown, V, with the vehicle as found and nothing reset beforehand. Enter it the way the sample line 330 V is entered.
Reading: 1.1 V
